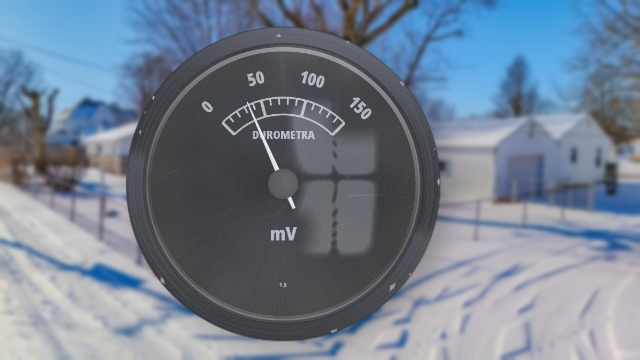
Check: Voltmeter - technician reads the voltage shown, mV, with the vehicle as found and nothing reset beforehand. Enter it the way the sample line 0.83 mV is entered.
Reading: 35 mV
